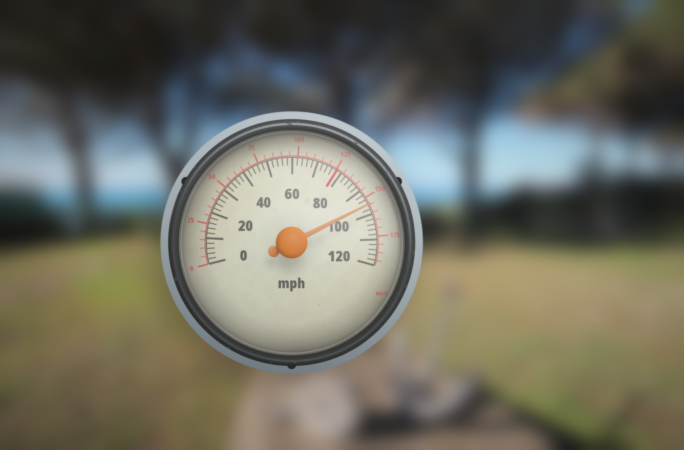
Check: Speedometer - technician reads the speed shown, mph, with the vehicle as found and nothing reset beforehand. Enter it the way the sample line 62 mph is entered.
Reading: 96 mph
